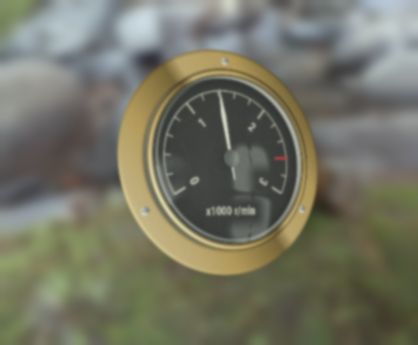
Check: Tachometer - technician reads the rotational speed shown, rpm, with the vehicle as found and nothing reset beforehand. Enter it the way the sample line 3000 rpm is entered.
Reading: 1400 rpm
